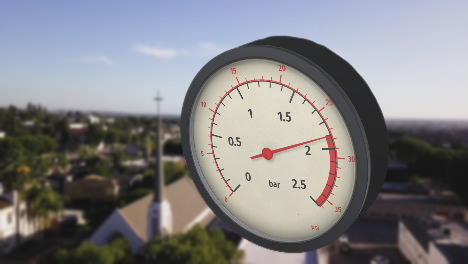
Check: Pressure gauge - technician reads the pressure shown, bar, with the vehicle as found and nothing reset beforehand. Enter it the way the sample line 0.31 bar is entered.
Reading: 1.9 bar
